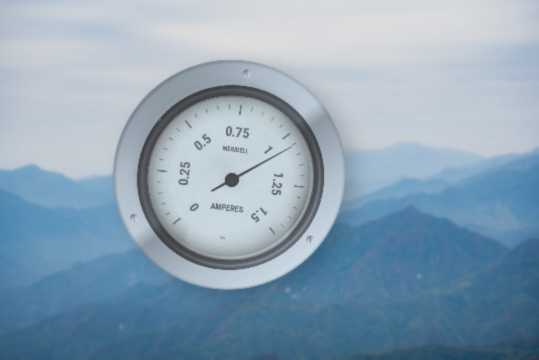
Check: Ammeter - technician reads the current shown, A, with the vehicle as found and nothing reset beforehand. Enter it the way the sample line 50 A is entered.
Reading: 1.05 A
